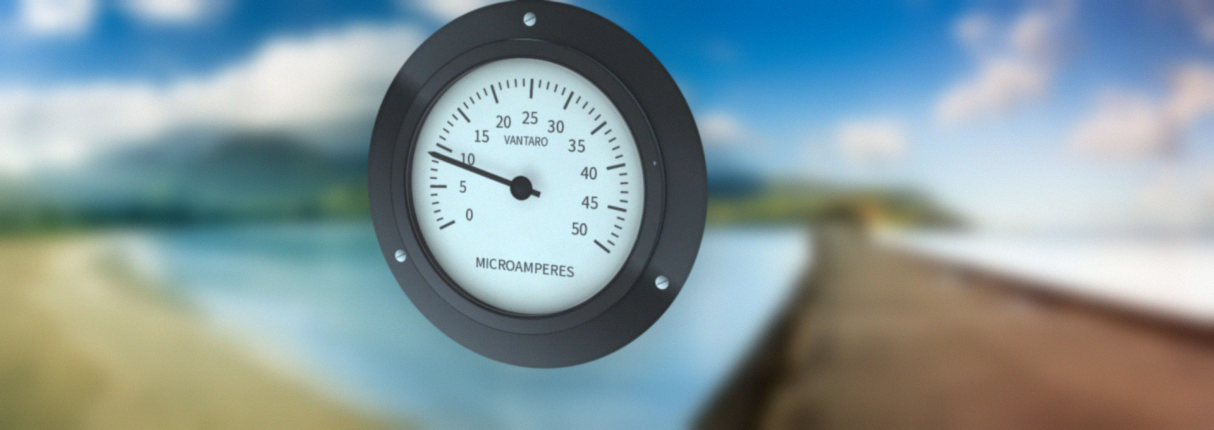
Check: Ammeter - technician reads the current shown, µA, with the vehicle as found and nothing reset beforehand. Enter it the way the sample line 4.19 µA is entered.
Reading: 9 µA
